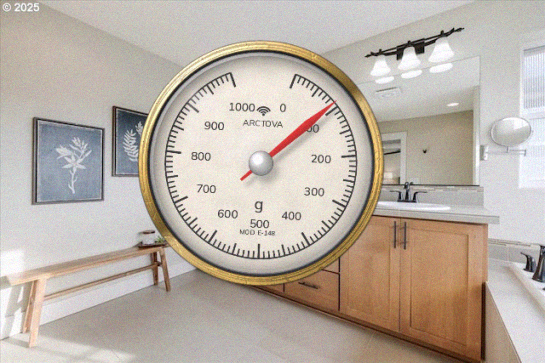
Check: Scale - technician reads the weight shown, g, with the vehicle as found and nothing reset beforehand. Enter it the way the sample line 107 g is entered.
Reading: 90 g
